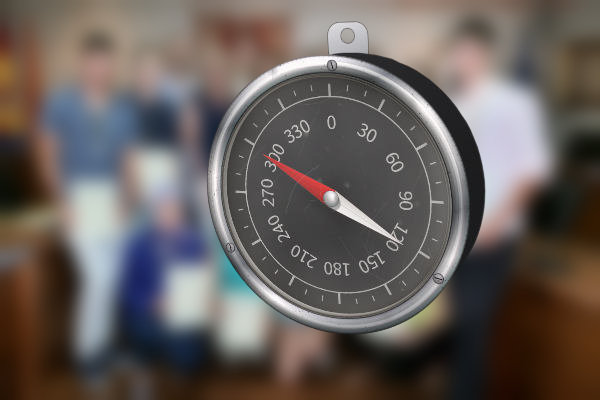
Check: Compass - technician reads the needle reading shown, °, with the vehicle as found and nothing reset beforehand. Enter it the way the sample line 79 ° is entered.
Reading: 300 °
